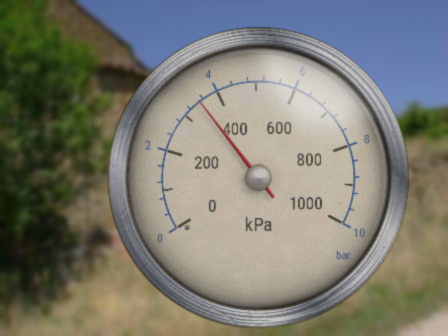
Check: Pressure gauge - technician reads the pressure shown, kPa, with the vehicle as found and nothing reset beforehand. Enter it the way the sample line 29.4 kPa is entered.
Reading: 350 kPa
